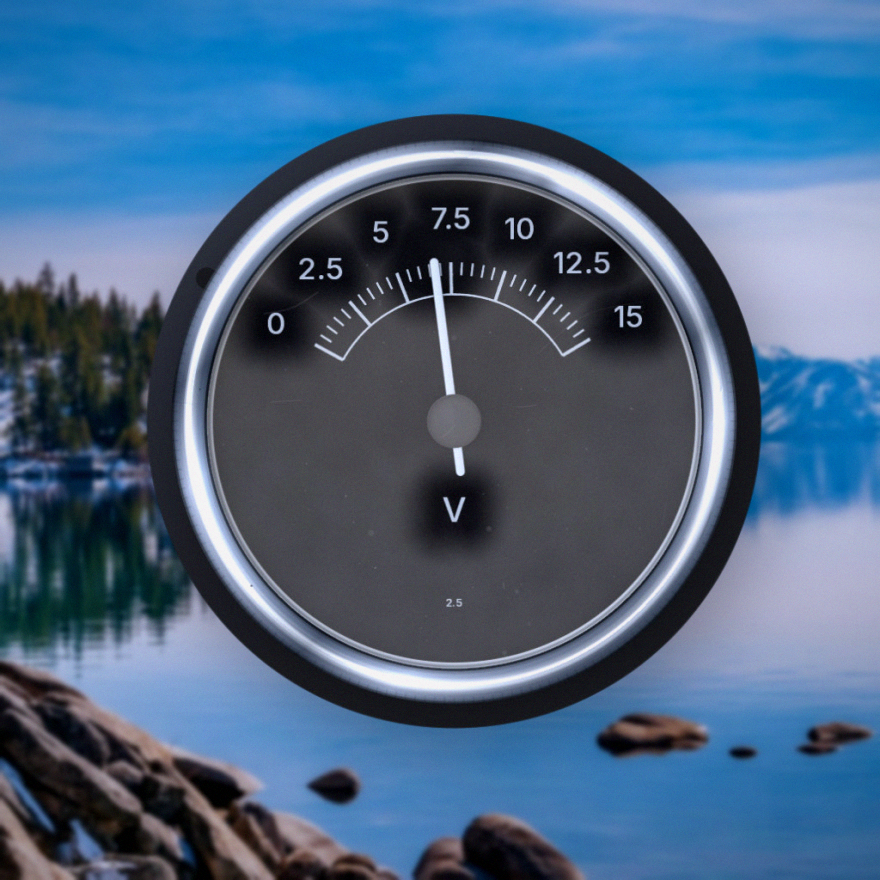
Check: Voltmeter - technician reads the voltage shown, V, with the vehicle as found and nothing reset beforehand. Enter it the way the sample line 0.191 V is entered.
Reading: 6.75 V
